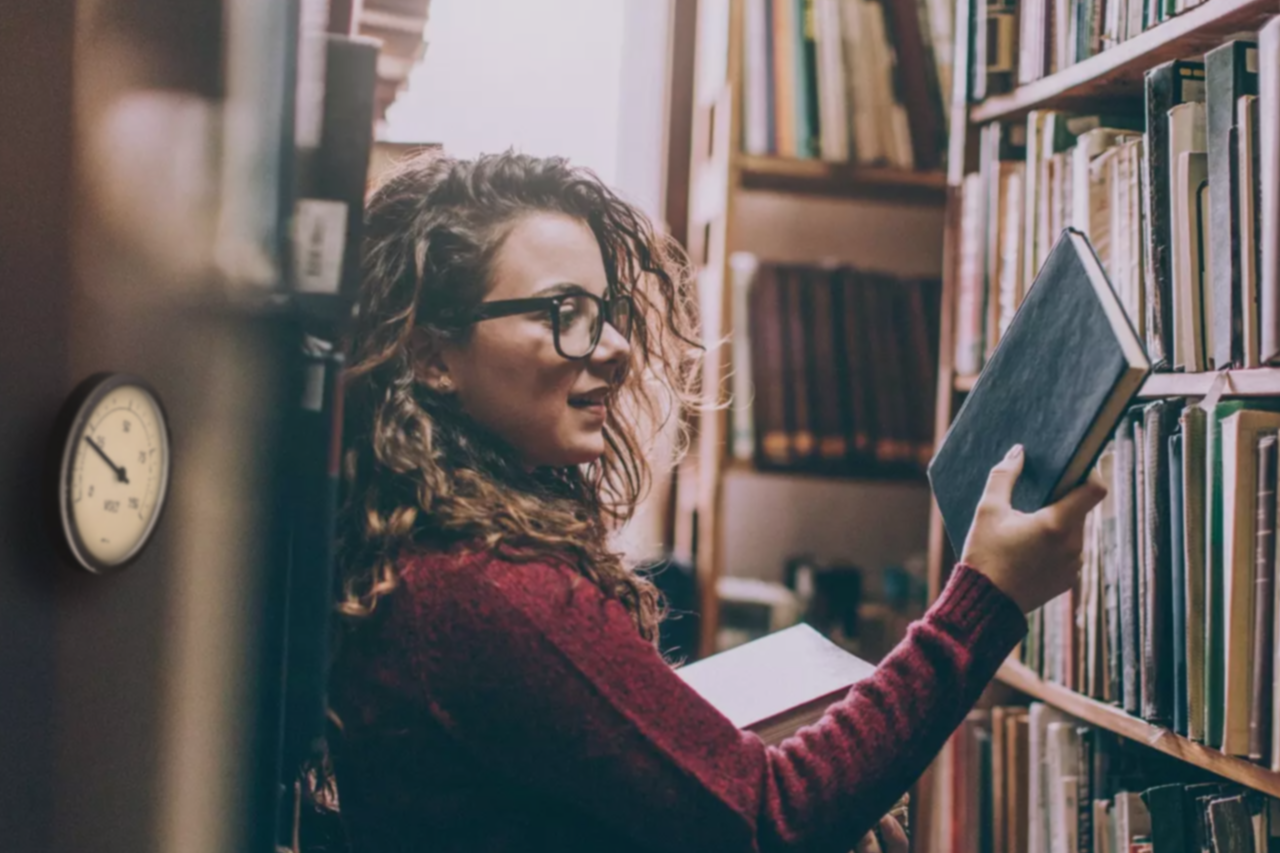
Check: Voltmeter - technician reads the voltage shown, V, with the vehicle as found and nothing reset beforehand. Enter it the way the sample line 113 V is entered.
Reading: 20 V
